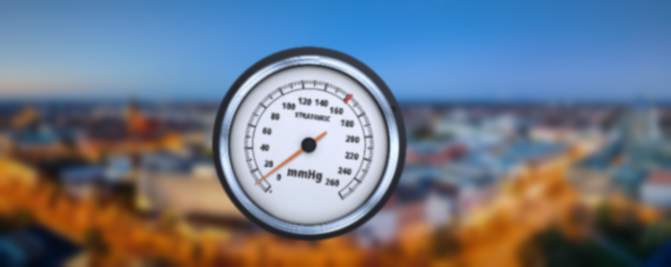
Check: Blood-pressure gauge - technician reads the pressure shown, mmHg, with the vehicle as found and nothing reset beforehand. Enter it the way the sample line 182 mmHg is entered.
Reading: 10 mmHg
